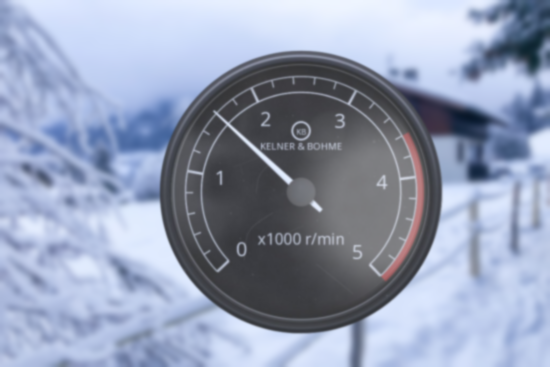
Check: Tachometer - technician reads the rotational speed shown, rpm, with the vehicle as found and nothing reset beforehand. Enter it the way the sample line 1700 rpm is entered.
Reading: 1600 rpm
